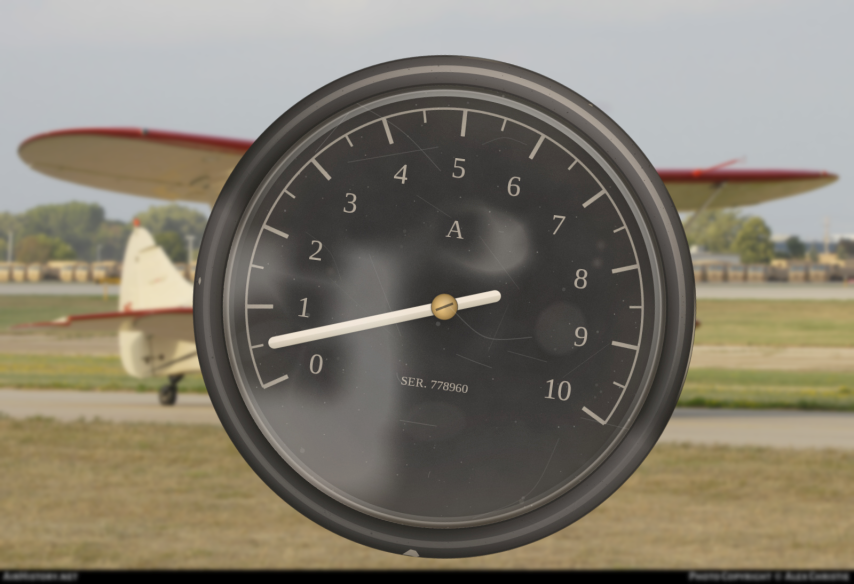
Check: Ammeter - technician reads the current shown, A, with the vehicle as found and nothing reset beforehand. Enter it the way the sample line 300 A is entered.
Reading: 0.5 A
